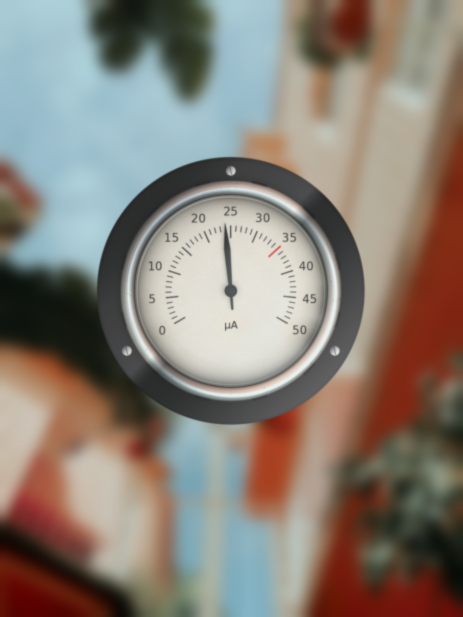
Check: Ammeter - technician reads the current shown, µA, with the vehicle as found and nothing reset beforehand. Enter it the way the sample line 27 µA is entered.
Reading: 24 µA
